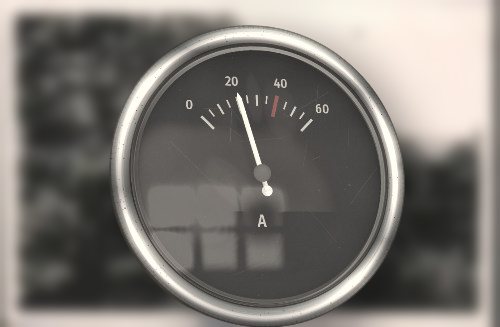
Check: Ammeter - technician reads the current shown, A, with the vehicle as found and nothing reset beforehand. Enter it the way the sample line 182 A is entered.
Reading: 20 A
